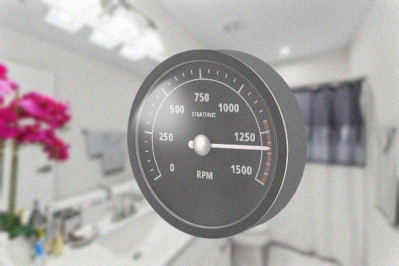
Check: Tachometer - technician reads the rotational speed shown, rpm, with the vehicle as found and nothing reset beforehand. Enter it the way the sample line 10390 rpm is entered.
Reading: 1325 rpm
